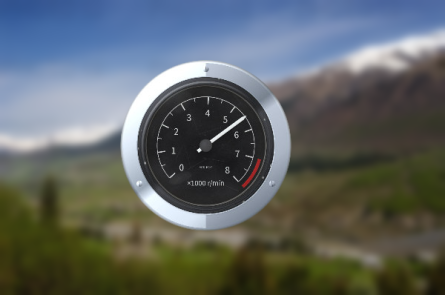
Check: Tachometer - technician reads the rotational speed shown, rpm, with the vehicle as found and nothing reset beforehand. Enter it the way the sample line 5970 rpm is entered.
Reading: 5500 rpm
